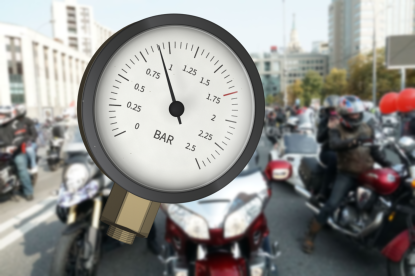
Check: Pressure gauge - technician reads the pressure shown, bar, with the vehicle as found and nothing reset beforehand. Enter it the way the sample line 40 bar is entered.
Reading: 0.9 bar
